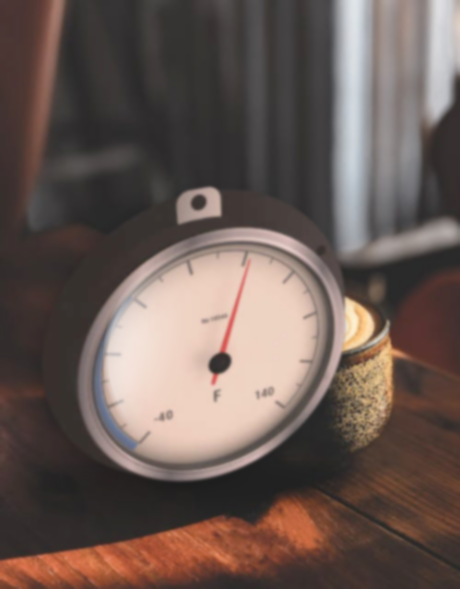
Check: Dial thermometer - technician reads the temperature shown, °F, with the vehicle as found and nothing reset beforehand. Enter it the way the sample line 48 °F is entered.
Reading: 60 °F
